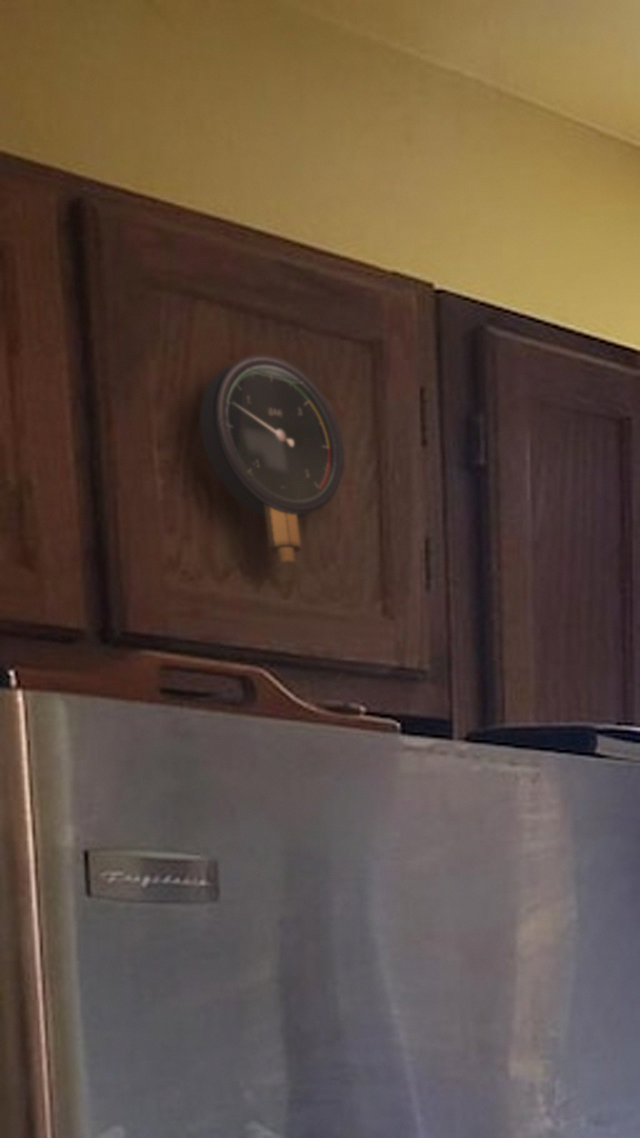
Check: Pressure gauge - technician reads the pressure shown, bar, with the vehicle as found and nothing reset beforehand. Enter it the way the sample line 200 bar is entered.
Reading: 0.5 bar
